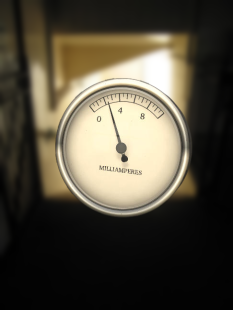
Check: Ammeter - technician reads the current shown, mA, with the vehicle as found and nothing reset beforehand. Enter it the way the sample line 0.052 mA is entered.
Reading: 2.5 mA
